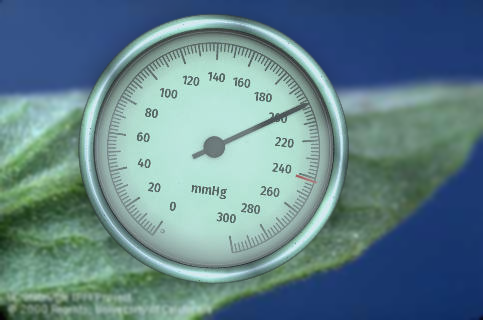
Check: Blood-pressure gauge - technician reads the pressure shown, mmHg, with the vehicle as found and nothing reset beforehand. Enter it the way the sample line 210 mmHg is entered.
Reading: 200 mmHg
